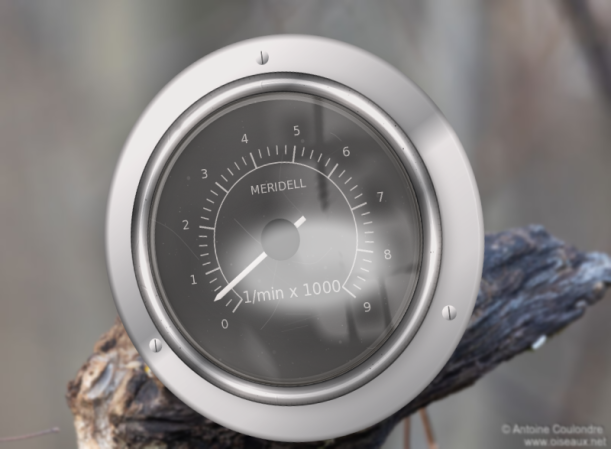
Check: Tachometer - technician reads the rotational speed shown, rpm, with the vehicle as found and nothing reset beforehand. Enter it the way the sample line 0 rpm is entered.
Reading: 400 rpm
